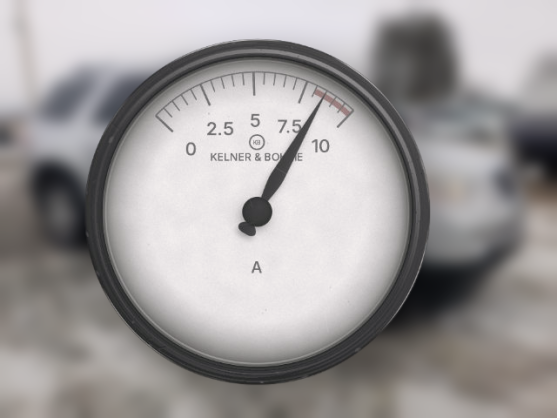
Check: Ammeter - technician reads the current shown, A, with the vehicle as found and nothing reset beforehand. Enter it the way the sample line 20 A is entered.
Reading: 8.5 A
